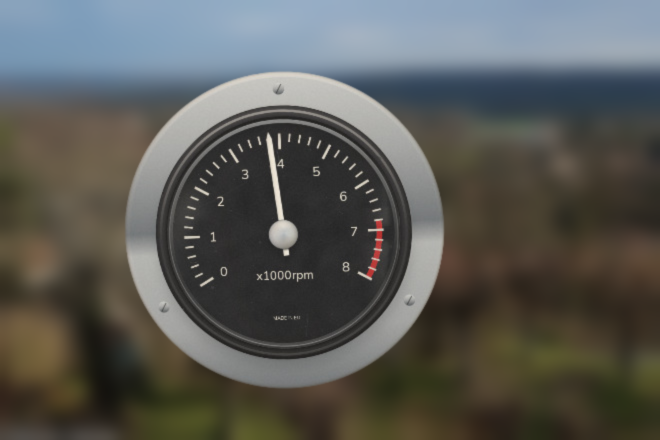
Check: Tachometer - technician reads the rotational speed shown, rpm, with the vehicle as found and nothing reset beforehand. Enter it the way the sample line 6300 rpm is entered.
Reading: 3800 rpm
